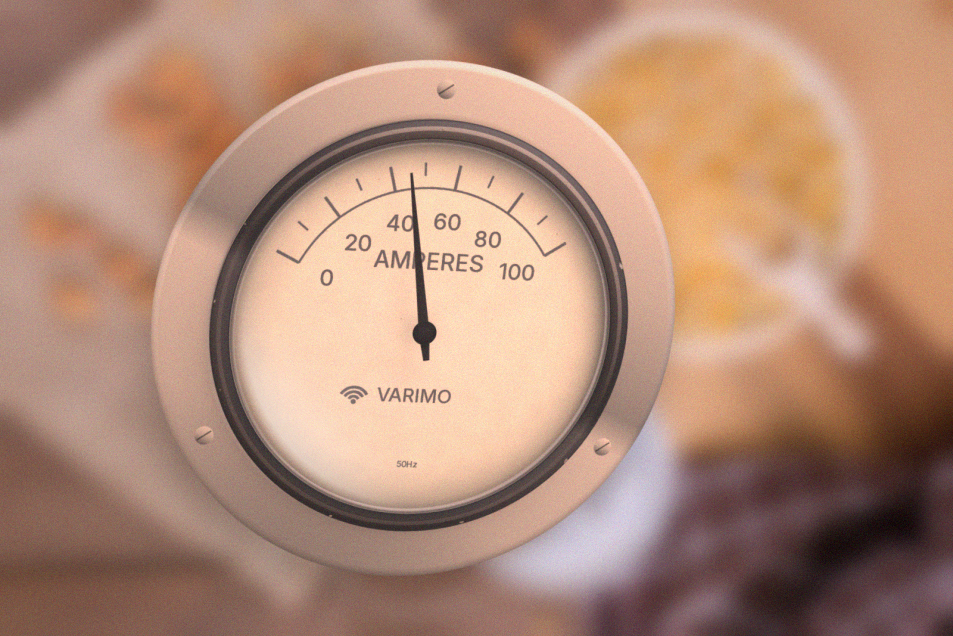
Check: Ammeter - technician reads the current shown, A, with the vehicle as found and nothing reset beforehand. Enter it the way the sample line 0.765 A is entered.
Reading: 45 A
